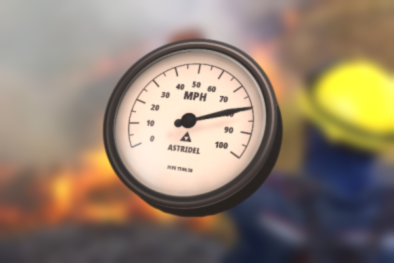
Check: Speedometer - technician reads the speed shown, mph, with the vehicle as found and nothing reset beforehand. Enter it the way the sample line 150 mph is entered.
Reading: 80 mph
